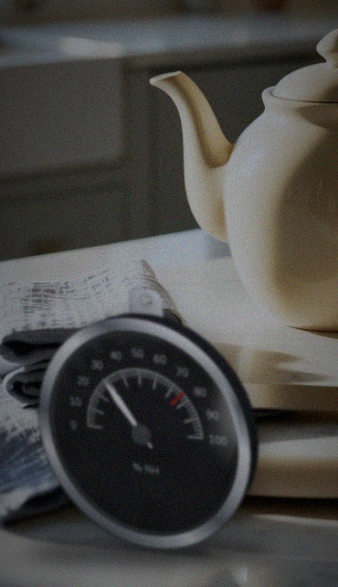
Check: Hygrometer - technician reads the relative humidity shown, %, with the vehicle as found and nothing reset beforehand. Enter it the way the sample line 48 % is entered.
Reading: 30 %
